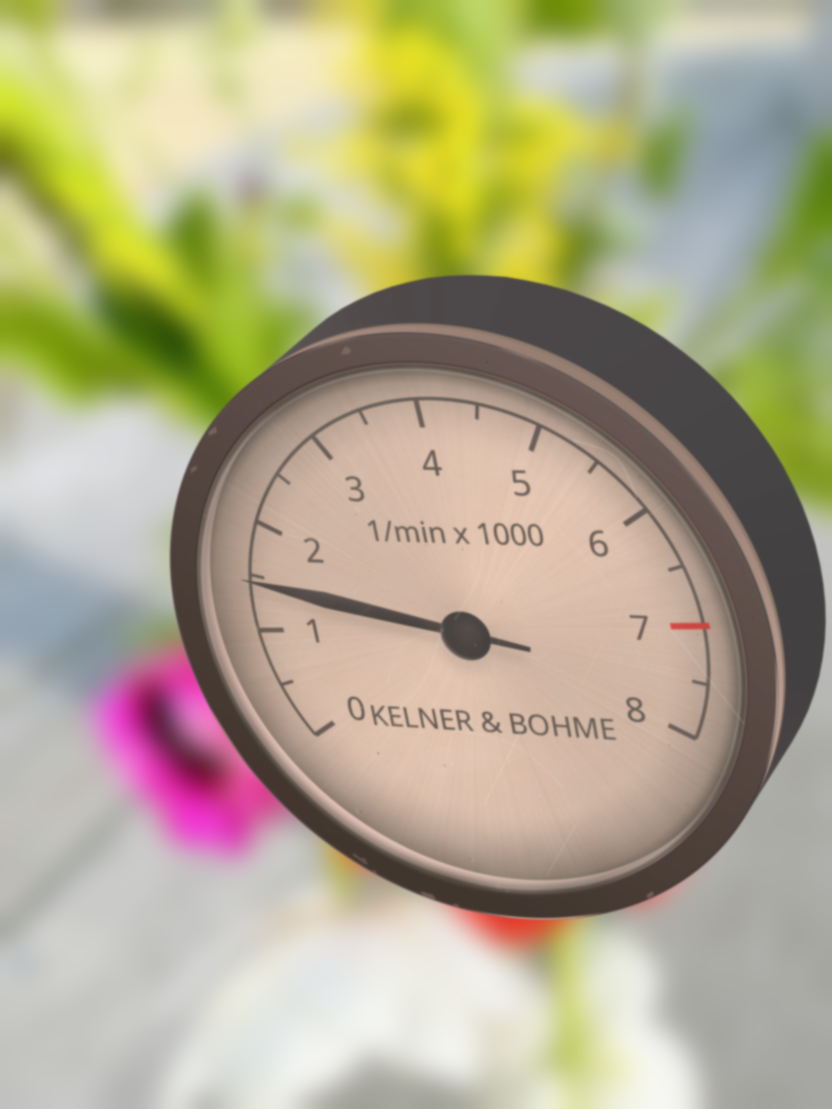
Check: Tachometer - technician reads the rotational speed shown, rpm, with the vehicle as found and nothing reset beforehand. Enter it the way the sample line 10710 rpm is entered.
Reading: 1500 rpm
